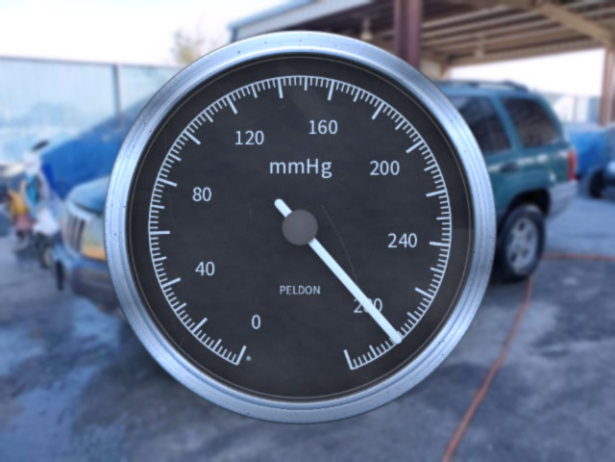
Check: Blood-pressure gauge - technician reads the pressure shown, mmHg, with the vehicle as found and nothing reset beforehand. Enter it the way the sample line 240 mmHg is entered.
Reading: 280 mmHg
